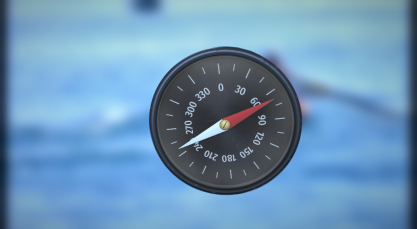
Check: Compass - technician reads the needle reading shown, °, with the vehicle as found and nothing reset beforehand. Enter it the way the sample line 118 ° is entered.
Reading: 67.5 °
